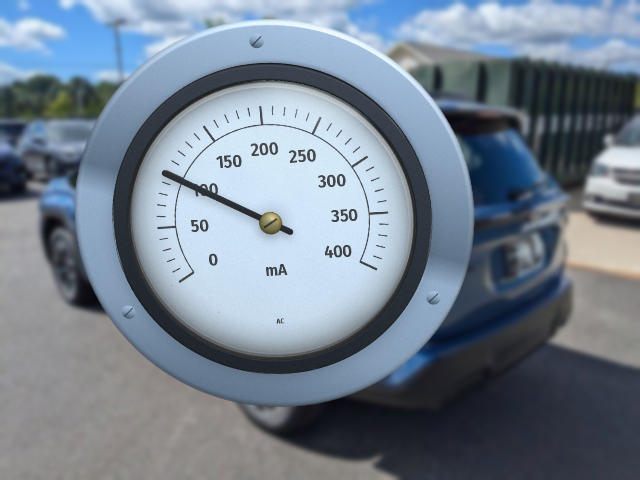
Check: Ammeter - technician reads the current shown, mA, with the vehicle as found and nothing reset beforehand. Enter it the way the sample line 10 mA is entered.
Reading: 100 mA
